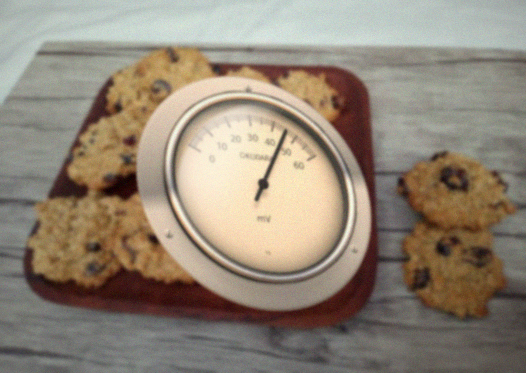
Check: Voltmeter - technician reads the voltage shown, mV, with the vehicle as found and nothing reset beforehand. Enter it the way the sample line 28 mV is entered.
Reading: 45 mV
